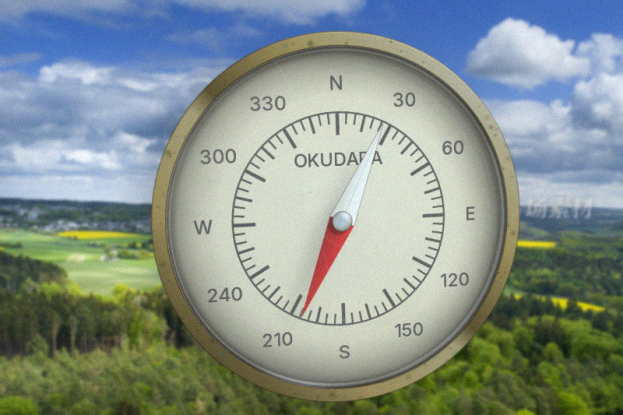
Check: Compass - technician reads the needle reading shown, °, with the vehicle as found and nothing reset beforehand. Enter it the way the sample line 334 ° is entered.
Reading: 205 °
